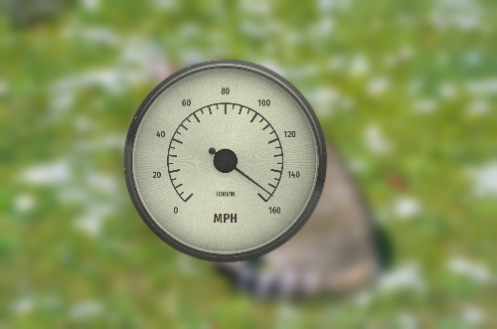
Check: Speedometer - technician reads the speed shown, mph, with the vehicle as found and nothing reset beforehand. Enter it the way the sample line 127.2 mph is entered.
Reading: 155 mph
